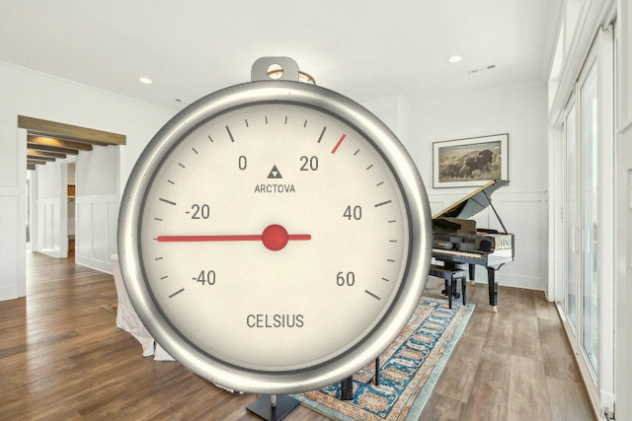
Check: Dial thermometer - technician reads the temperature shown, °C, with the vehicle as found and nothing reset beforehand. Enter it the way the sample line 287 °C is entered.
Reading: -28 °C
